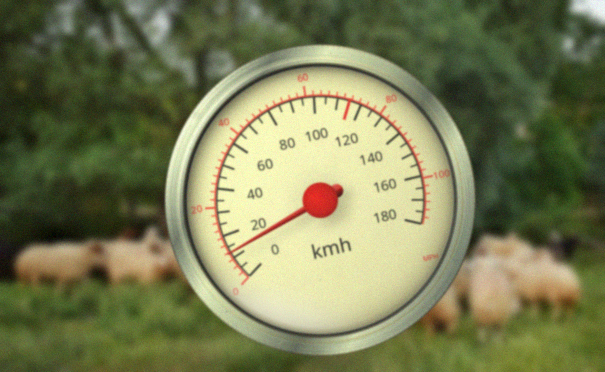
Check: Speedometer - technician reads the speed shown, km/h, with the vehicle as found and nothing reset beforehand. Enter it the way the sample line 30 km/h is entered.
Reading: 12.5 km/h
